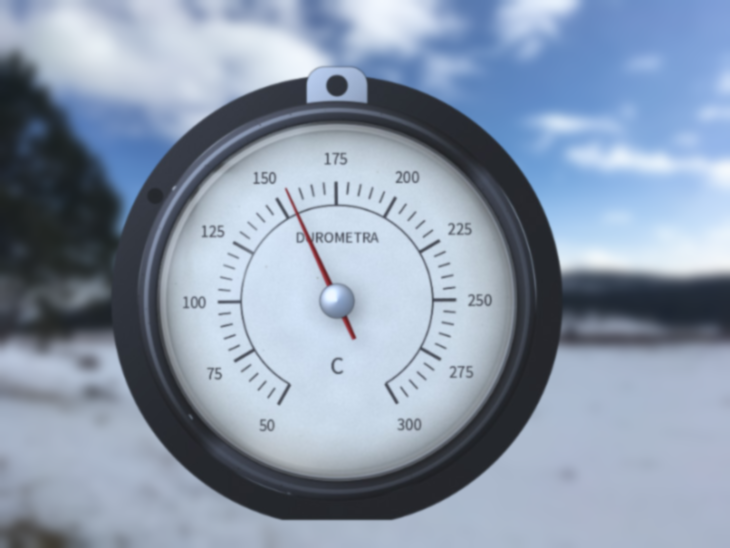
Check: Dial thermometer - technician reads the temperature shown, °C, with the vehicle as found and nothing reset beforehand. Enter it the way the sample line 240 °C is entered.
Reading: 155 °C
